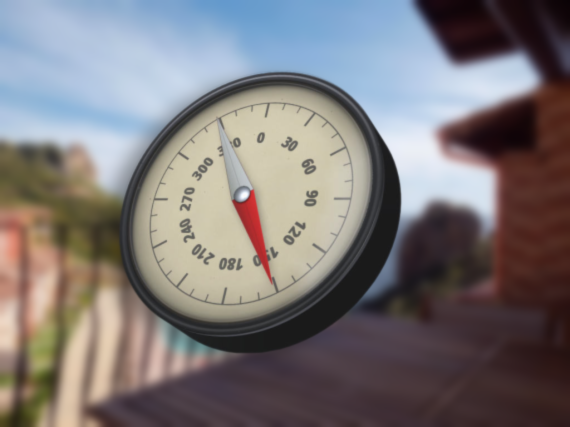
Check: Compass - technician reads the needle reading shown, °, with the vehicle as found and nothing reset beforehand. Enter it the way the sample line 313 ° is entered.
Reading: 150 °
